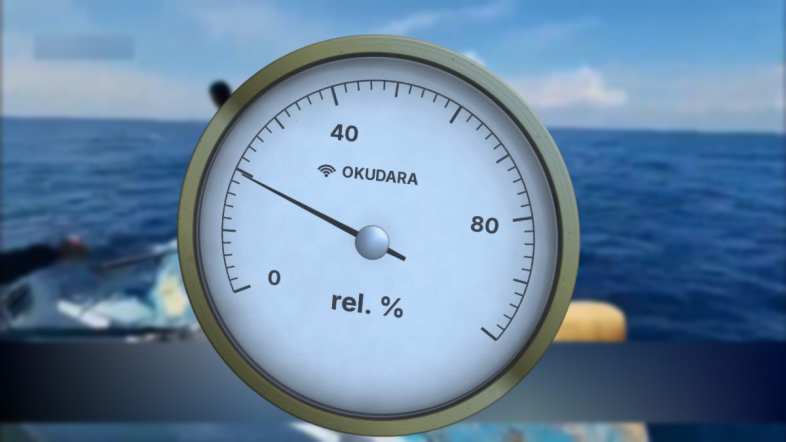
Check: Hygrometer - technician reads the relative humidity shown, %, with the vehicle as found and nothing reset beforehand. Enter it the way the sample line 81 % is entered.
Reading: 20 %
